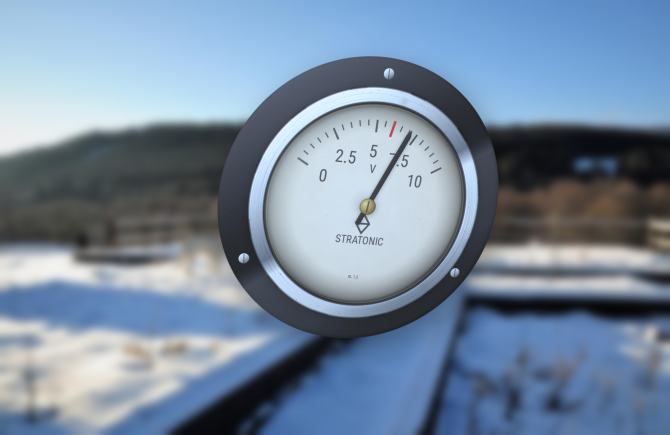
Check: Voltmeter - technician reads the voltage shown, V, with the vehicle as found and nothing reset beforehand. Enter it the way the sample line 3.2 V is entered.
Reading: 7 V
